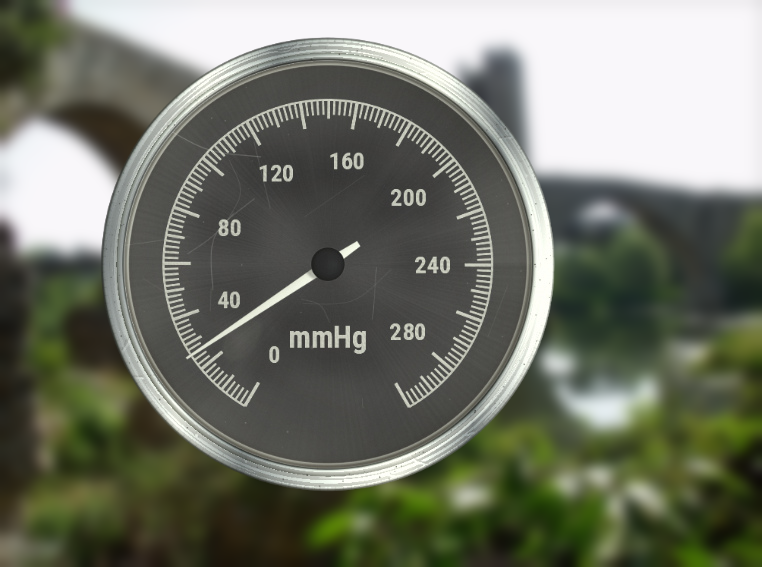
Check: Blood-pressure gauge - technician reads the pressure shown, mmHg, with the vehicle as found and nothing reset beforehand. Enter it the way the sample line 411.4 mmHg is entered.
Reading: 26 mmHg
